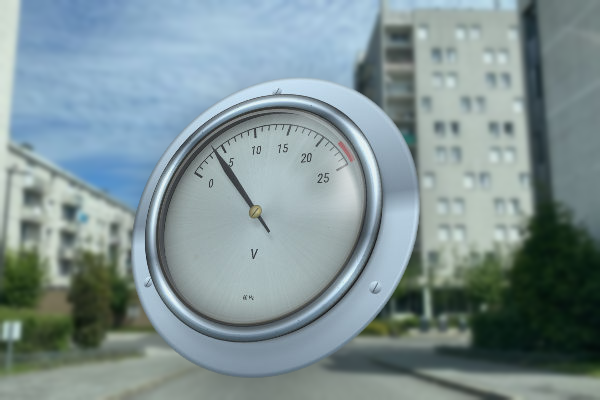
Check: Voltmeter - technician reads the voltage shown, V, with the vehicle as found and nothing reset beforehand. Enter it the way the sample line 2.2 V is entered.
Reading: 4 V
